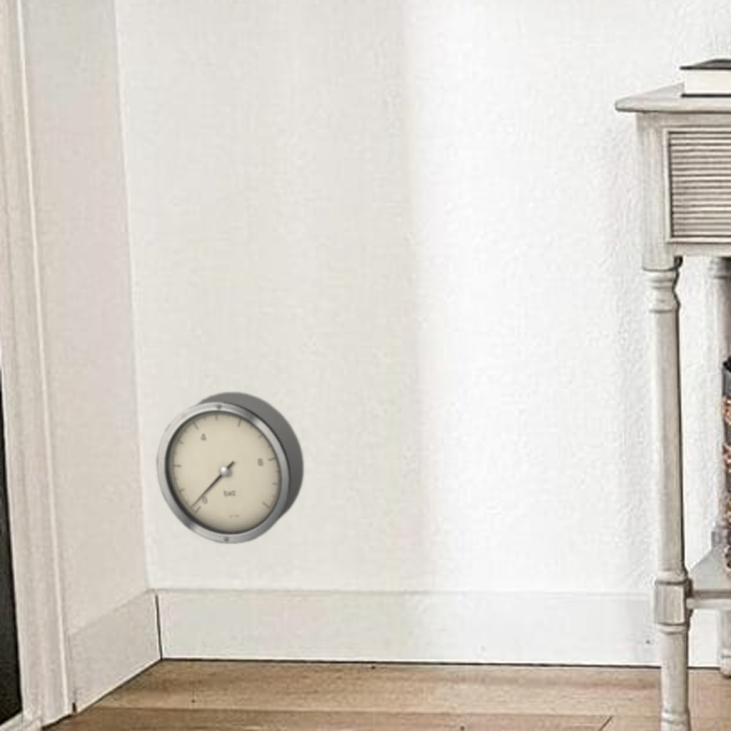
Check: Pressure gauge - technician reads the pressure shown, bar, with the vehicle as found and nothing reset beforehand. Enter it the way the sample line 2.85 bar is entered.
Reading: 0.25 bar
